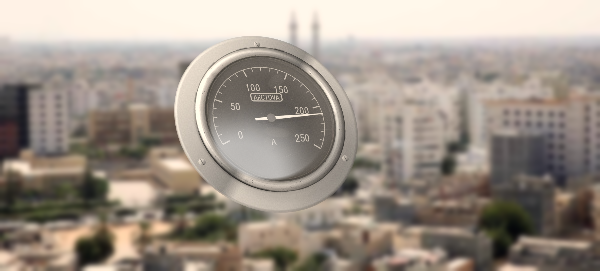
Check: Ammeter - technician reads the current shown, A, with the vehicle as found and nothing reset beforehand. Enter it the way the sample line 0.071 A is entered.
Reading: 210 A
